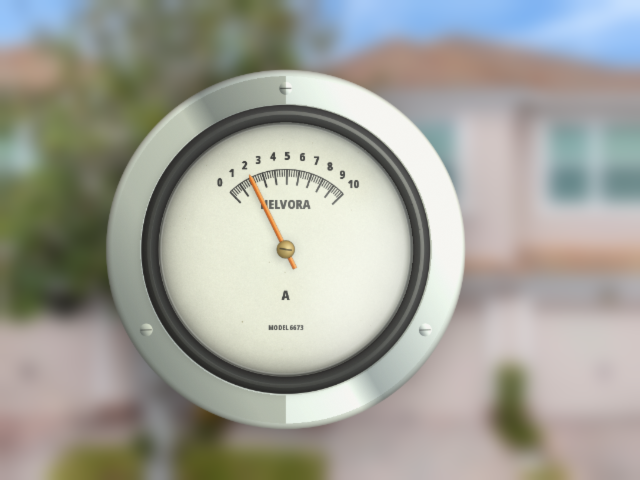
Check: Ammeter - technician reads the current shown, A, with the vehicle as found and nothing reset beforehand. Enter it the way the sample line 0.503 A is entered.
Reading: 2 A
